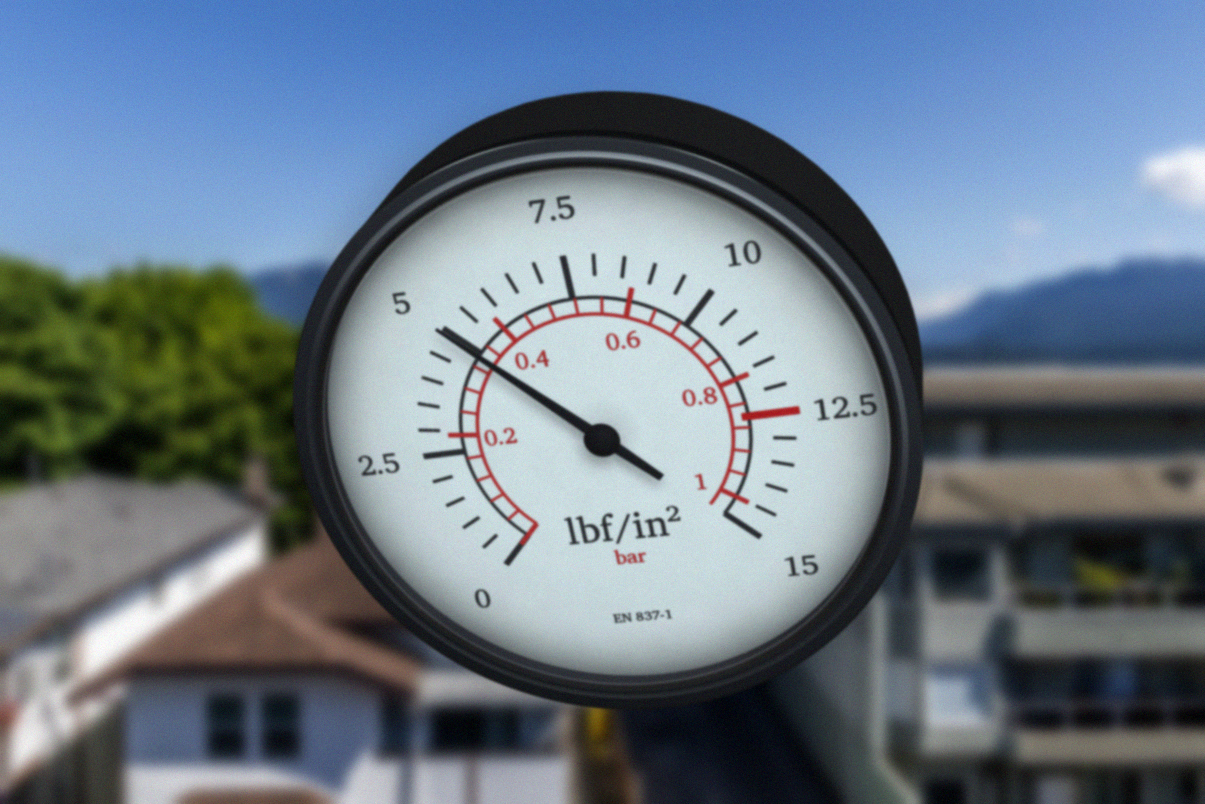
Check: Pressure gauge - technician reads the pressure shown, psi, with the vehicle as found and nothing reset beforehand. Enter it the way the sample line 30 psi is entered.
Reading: 5 psi
